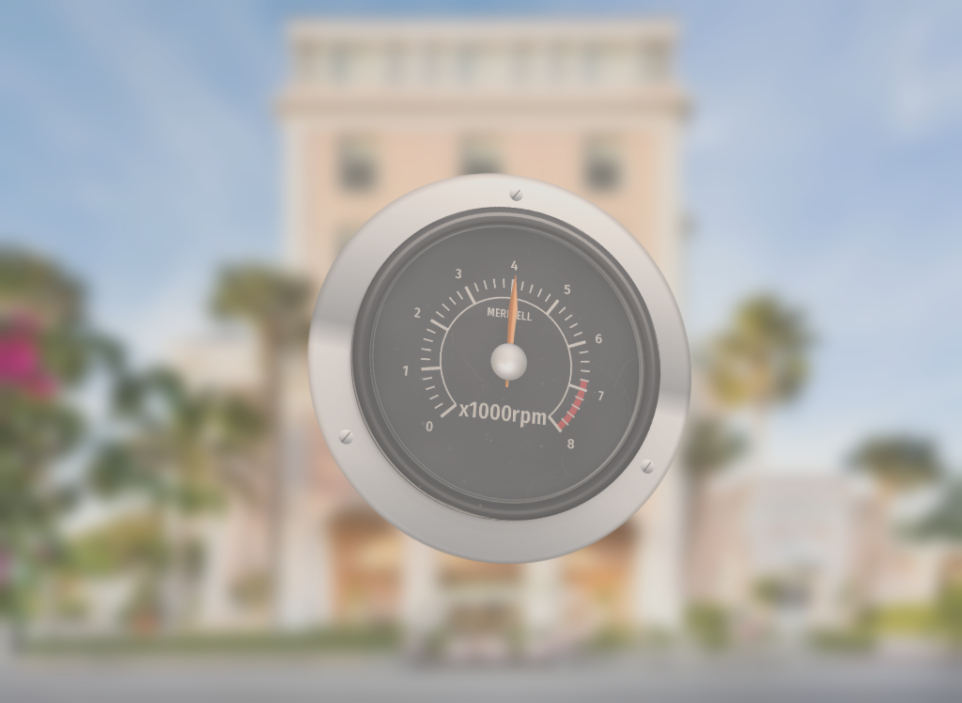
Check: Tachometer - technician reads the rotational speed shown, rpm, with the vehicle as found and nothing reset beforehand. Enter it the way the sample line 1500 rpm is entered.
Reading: 4000 rpm
